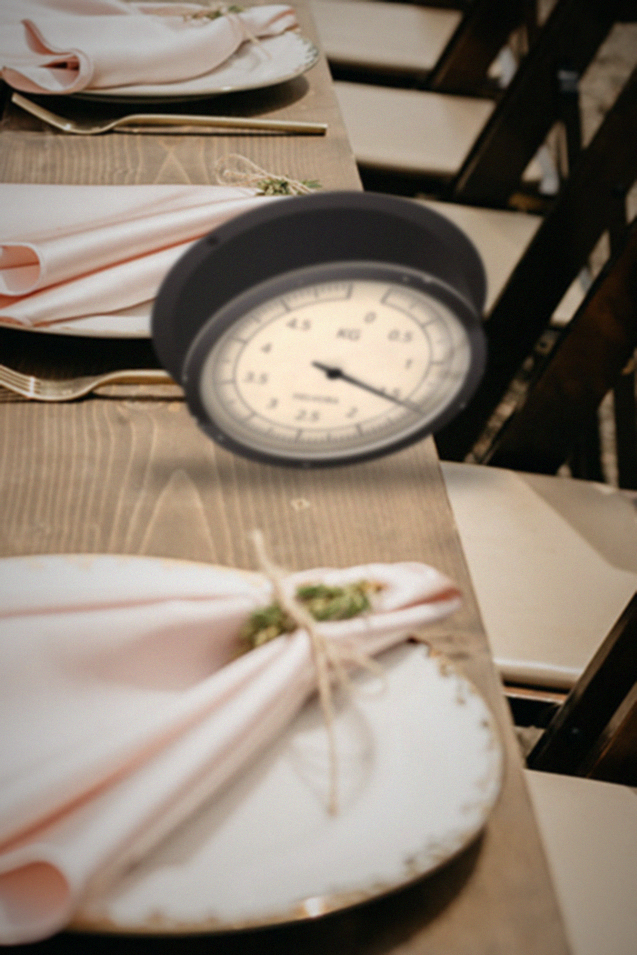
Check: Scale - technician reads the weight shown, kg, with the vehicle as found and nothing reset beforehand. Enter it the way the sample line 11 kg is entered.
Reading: 1.5 kg
